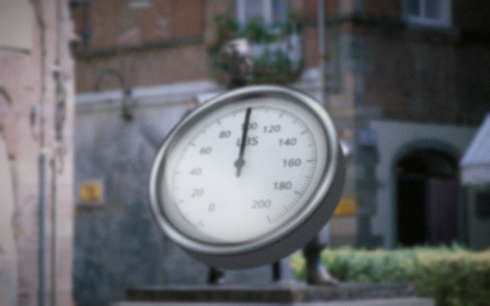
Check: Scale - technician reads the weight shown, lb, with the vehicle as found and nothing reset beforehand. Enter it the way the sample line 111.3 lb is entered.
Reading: 100 lb
